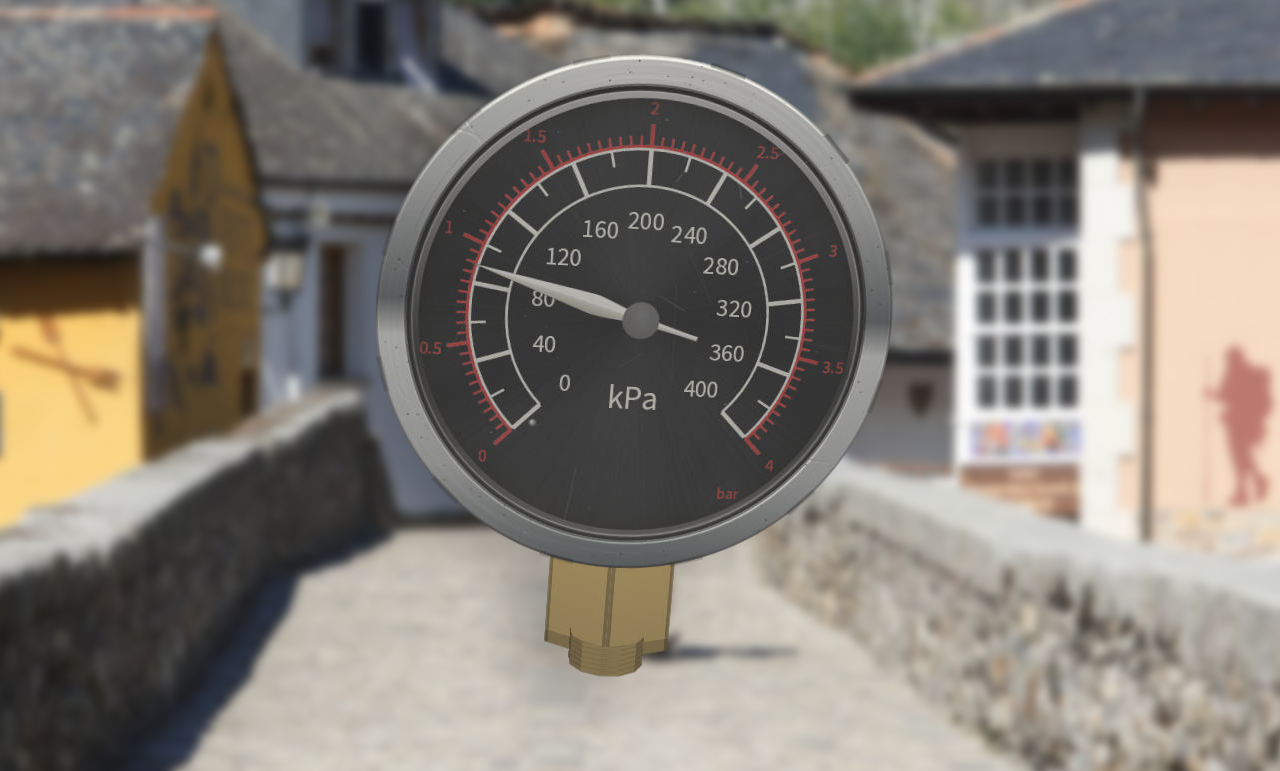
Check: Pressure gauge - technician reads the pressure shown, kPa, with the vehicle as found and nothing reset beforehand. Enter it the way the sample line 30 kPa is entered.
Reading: 90 kPa
